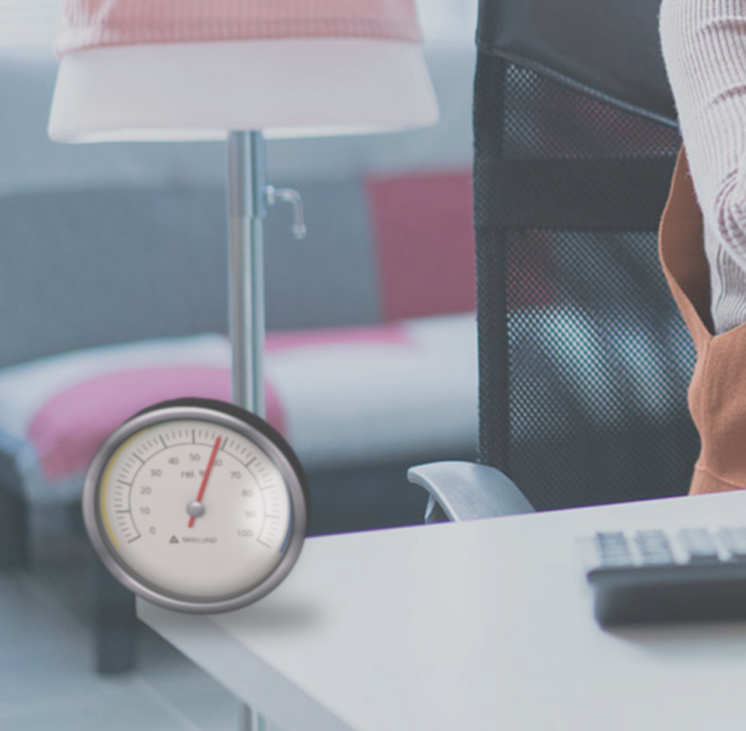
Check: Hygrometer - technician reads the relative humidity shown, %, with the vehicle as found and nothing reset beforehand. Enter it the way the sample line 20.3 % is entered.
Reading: 58 %
